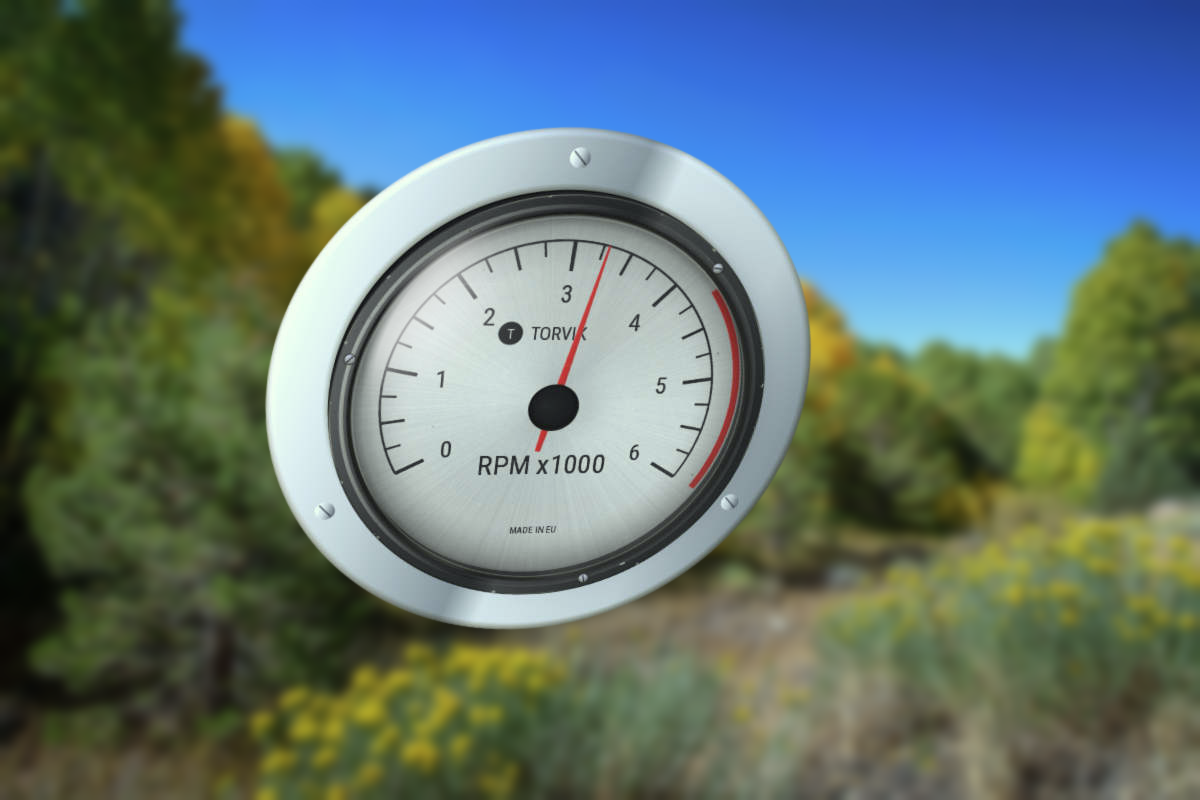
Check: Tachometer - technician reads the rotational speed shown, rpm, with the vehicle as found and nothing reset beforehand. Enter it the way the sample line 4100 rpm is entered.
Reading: 3250 rpm
